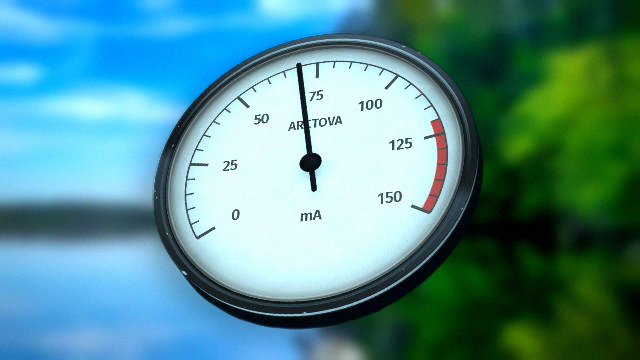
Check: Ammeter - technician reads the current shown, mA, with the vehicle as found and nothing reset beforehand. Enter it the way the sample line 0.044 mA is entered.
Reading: 70 mA
